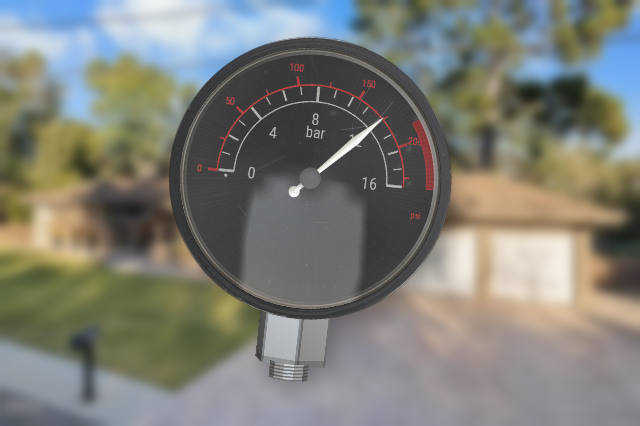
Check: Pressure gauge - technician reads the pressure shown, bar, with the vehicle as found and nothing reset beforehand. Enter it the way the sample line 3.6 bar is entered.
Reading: 12 bar
